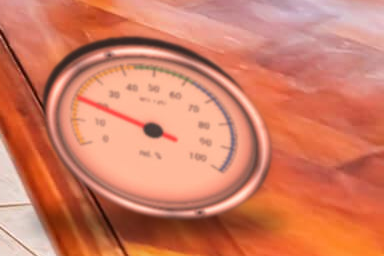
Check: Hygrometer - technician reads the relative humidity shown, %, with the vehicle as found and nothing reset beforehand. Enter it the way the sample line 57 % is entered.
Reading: 20 %
